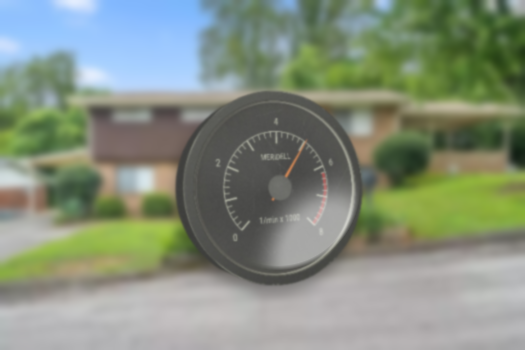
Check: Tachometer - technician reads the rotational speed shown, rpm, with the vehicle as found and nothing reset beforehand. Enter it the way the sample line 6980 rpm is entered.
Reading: 5000 rpm
